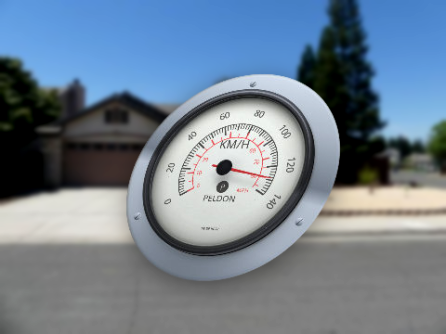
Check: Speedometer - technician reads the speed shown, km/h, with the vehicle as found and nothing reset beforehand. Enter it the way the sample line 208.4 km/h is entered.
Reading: 130 km/h
